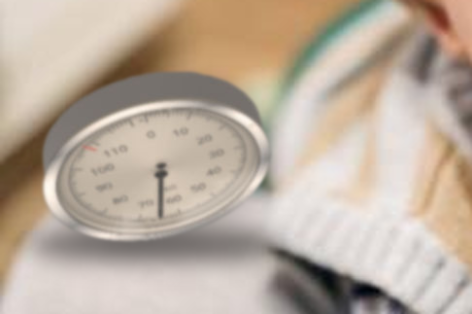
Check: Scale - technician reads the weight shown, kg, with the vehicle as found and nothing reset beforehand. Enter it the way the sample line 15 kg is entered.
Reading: 65 kg
